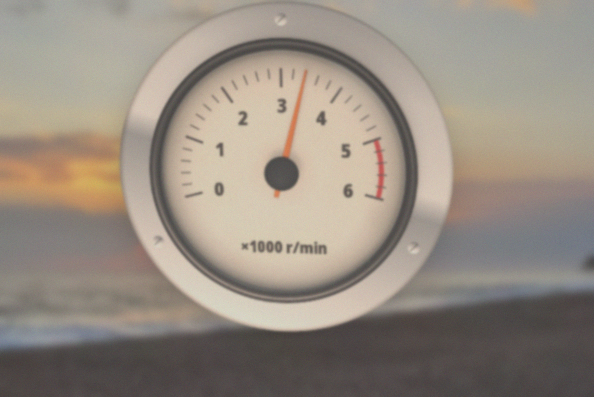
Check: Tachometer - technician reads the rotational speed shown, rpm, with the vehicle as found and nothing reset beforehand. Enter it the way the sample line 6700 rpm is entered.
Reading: 3400 rpm
